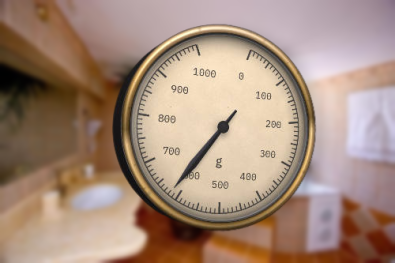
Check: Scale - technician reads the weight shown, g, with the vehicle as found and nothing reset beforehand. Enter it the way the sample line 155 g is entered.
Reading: 620 g
